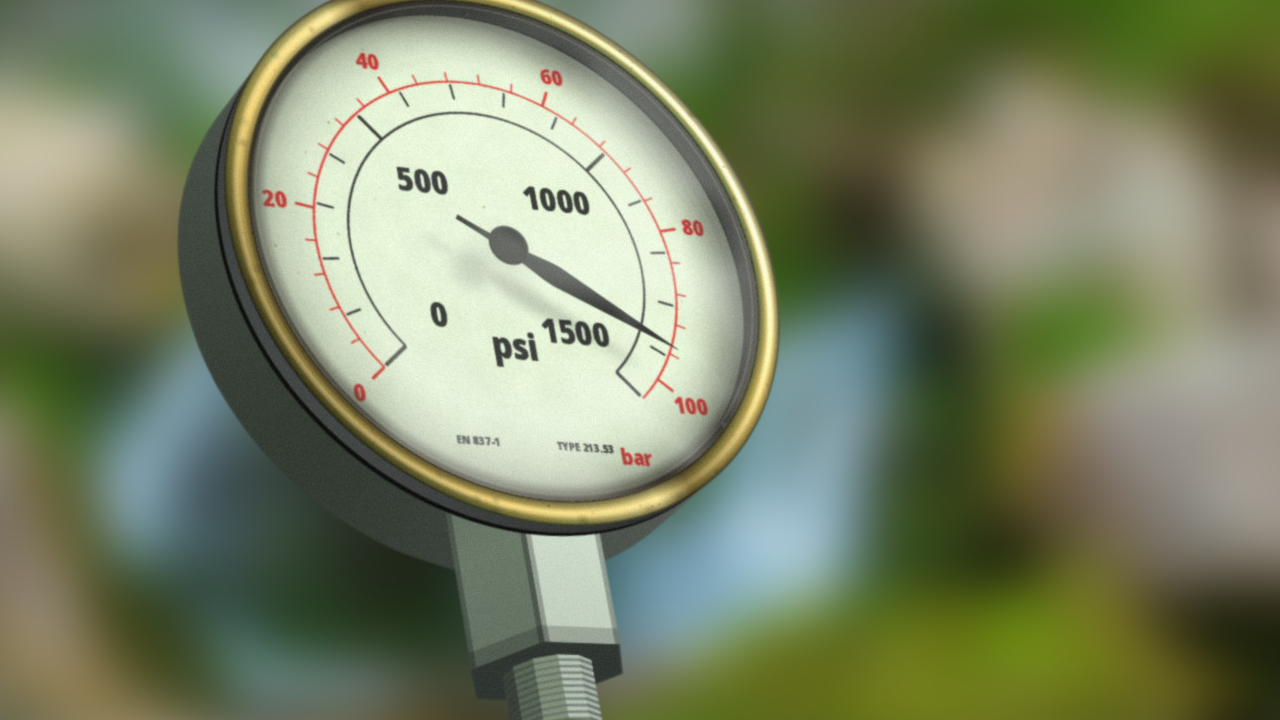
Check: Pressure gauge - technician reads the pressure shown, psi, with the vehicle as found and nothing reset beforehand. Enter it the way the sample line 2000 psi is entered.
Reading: 1400 psi
